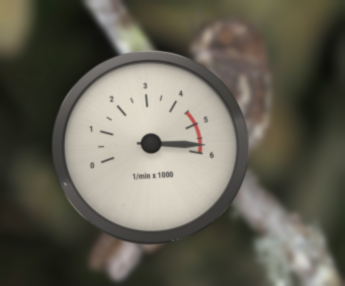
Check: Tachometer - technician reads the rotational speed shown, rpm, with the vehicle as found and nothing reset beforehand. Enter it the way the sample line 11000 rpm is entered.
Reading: 5750 rpm
